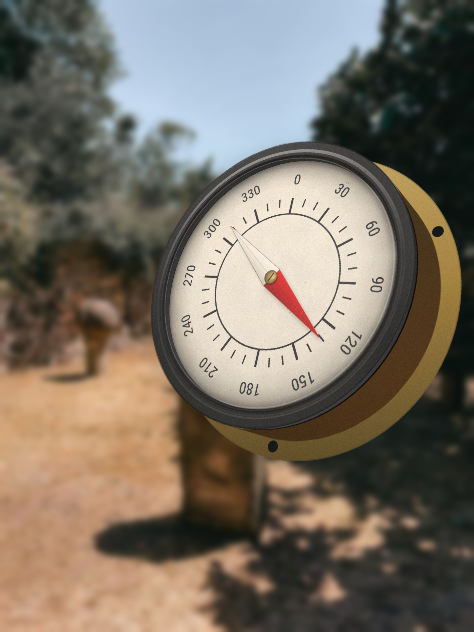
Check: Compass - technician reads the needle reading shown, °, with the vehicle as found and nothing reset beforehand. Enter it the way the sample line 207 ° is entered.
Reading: 130 °
